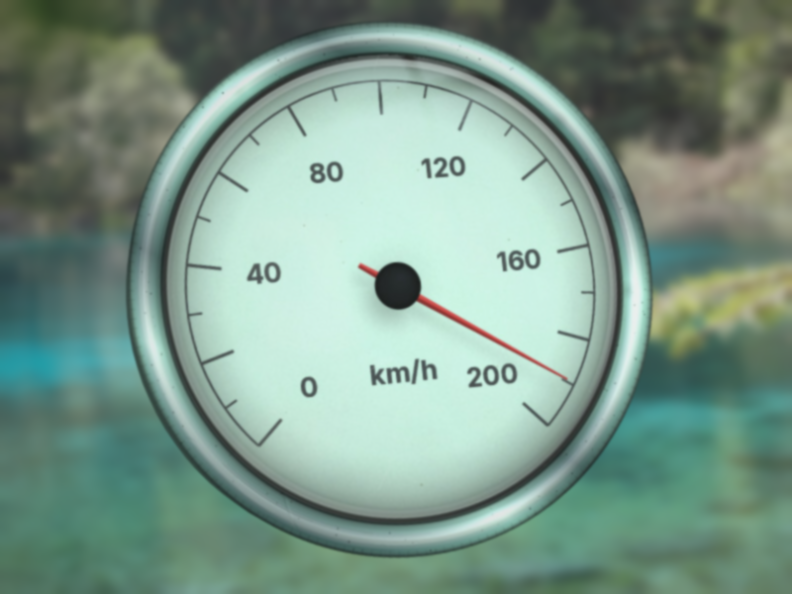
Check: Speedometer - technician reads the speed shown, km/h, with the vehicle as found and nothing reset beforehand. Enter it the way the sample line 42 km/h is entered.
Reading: 190 km/h
